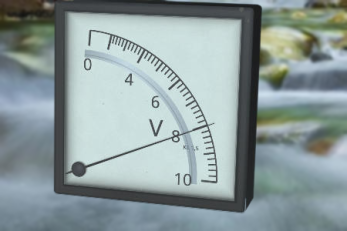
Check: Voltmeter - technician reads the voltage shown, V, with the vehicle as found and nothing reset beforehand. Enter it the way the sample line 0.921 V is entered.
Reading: 8 V
